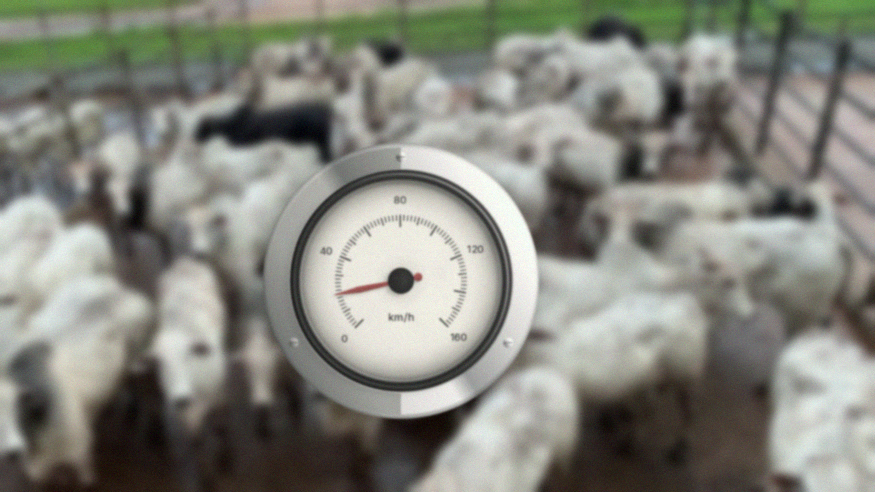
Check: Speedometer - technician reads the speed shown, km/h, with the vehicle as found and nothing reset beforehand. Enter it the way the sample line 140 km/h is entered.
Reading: 20 km/h
